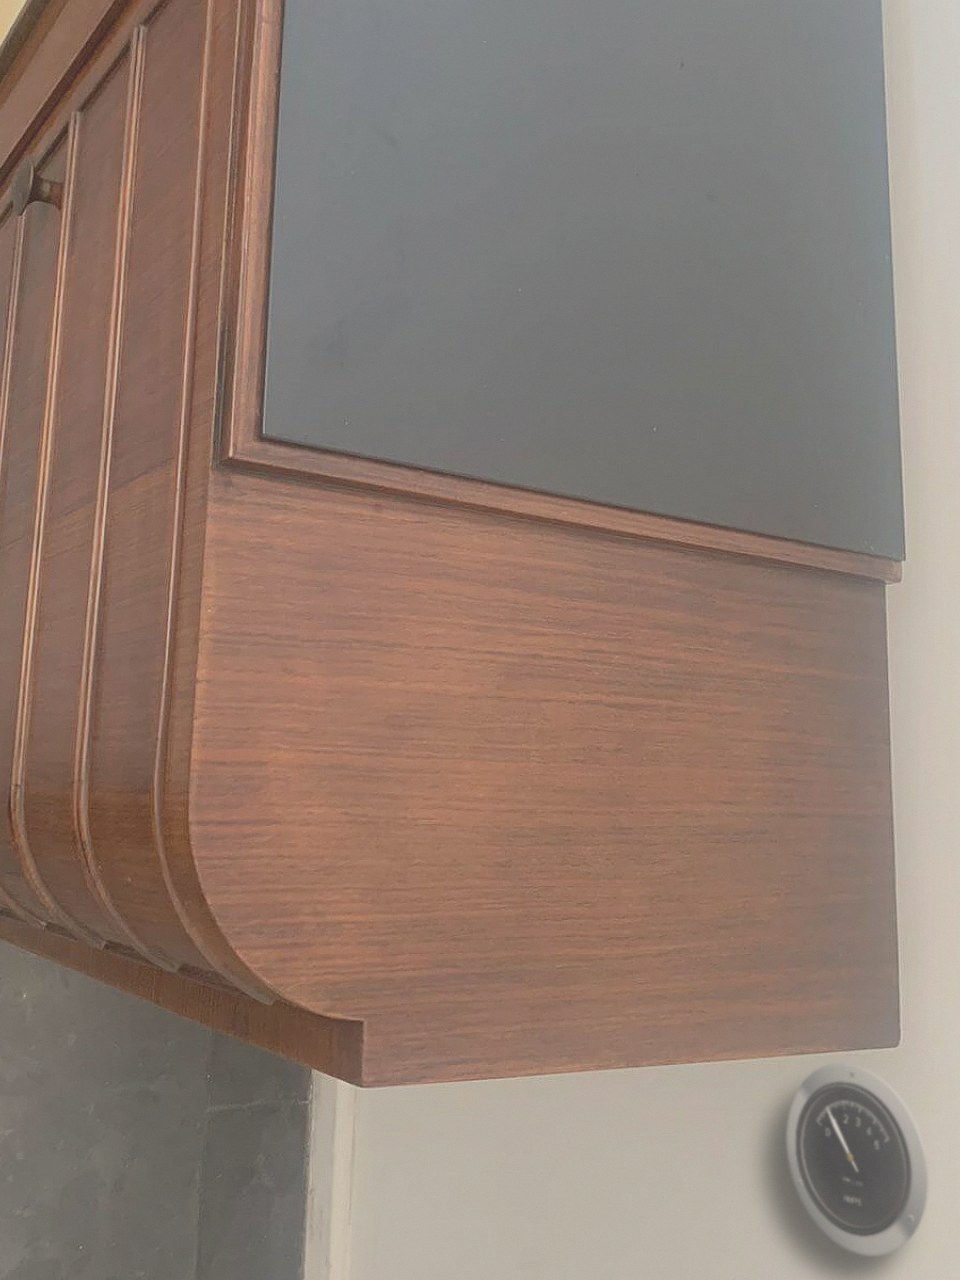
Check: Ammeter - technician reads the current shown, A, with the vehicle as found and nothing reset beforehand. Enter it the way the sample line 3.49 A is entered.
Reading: 1 A
